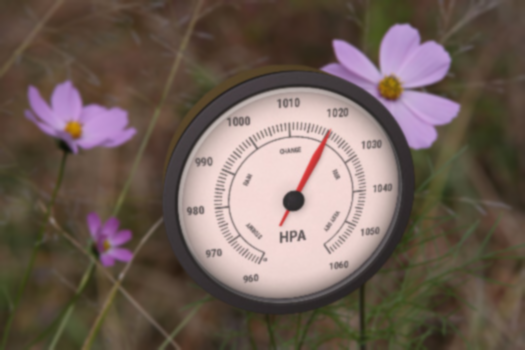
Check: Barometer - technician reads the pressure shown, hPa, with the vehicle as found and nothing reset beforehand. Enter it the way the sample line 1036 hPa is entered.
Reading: 1020 hPa
